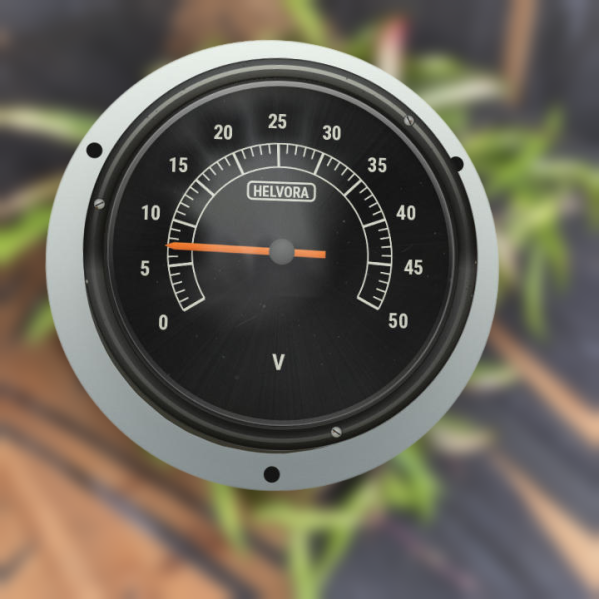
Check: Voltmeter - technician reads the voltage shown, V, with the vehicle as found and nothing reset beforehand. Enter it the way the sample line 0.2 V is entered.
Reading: 7 V
